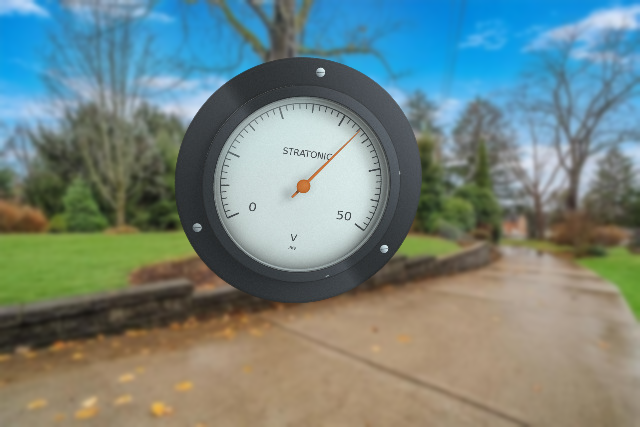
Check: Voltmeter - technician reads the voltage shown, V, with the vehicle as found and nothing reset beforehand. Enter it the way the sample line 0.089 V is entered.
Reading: 33 V
